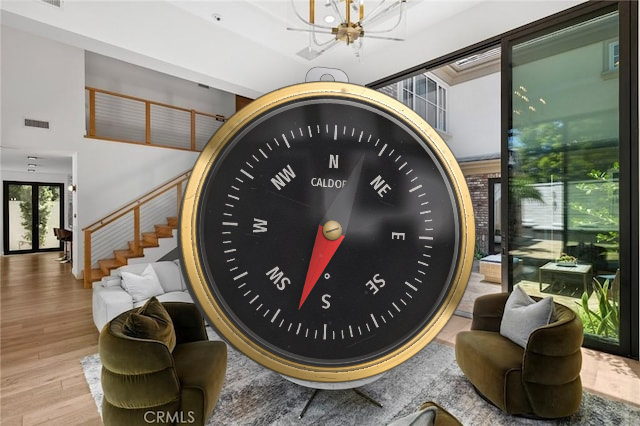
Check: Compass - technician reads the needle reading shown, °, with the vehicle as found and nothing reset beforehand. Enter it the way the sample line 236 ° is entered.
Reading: 200 °
